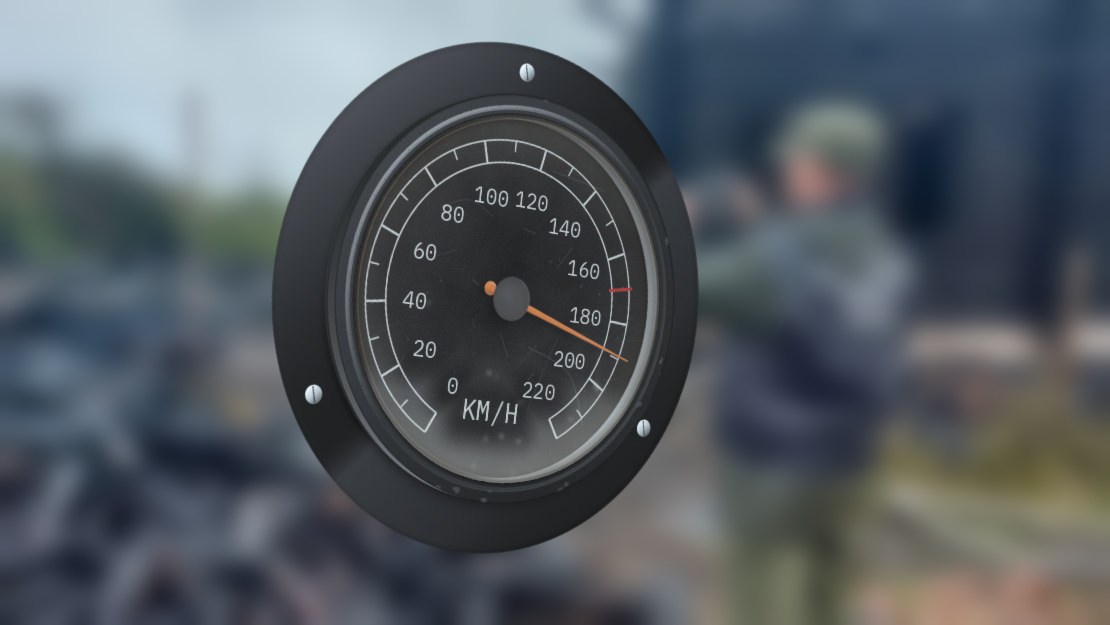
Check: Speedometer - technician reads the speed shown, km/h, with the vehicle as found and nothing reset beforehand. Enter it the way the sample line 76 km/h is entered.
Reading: 190 km/h
